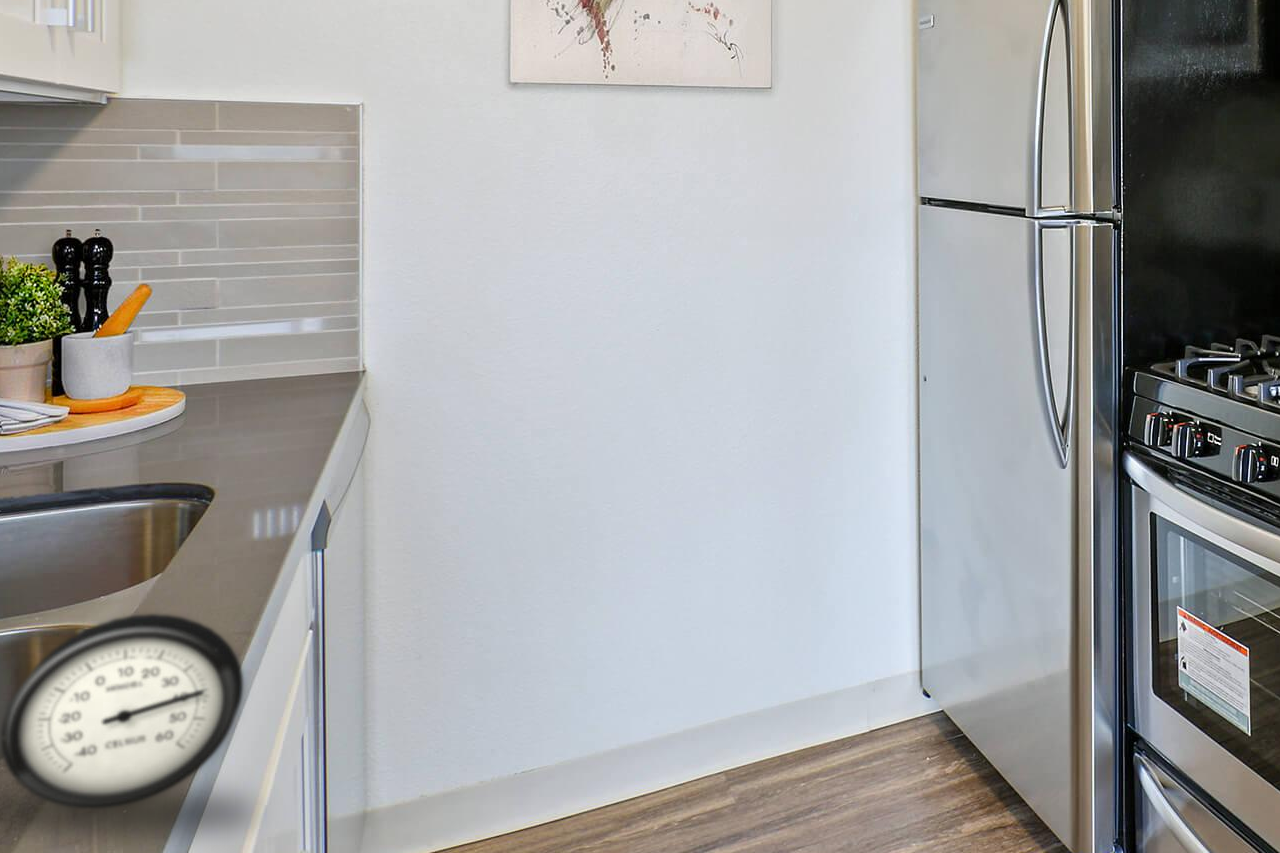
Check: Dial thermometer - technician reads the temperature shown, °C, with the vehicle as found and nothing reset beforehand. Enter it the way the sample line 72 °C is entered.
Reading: 40 °C
